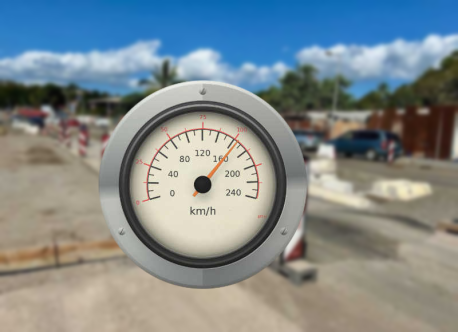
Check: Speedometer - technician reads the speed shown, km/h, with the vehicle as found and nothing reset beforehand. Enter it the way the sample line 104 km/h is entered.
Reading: 165 km/h
